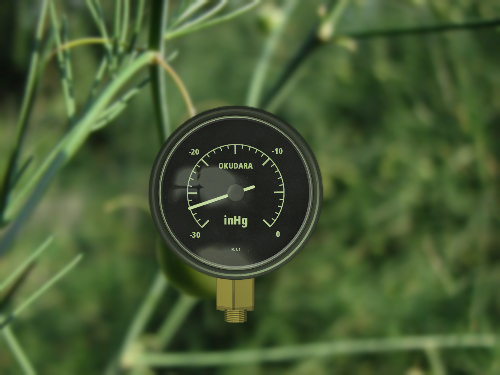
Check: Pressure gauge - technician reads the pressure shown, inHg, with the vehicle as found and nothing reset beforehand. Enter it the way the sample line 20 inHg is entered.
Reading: -27 inHg
